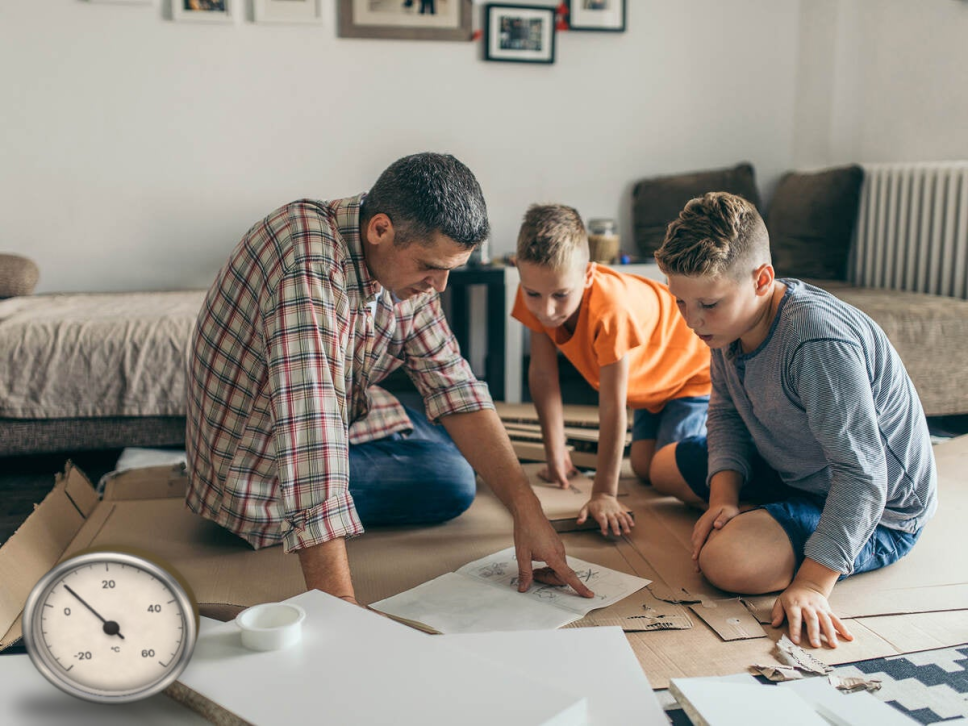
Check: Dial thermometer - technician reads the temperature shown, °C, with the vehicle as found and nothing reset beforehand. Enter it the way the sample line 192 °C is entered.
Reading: 8 °C
